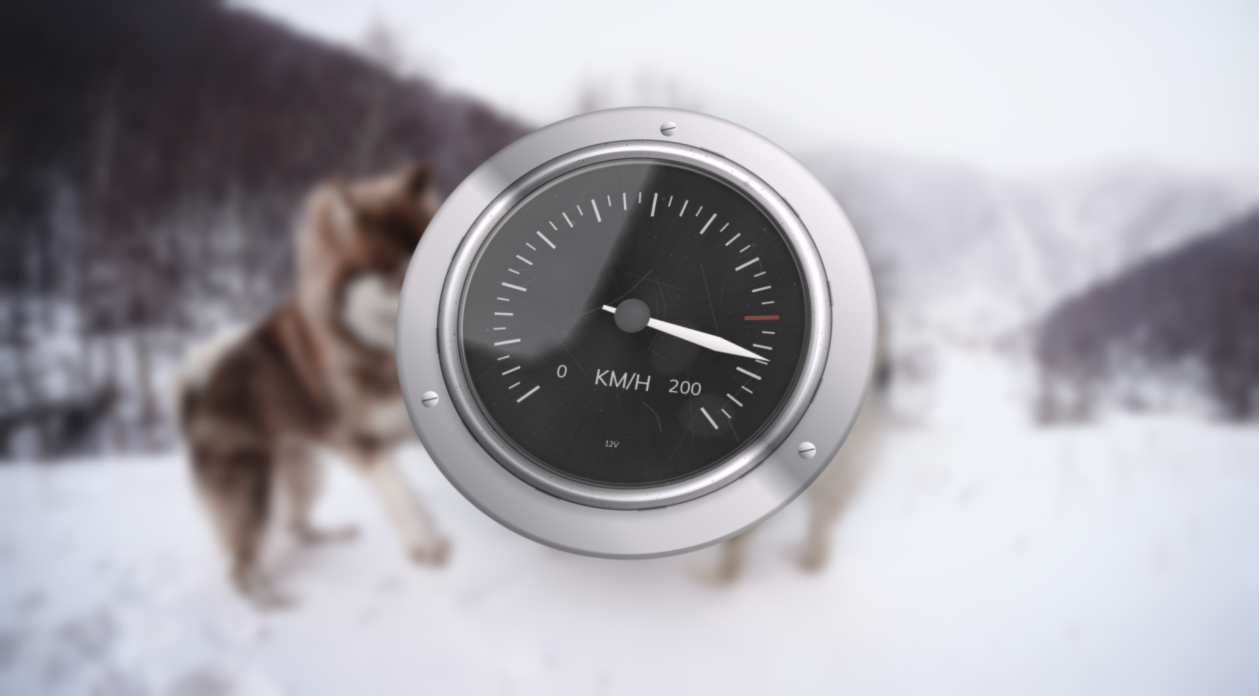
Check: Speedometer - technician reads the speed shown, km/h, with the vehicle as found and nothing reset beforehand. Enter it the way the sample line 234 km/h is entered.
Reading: 175 km/h
